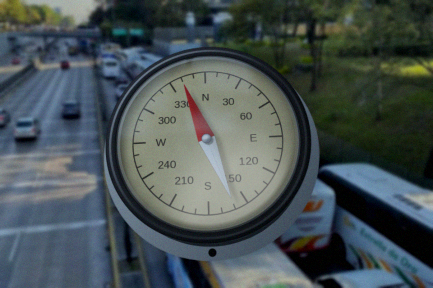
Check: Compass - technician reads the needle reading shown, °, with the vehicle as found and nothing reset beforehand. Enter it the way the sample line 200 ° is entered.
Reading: 340 °
